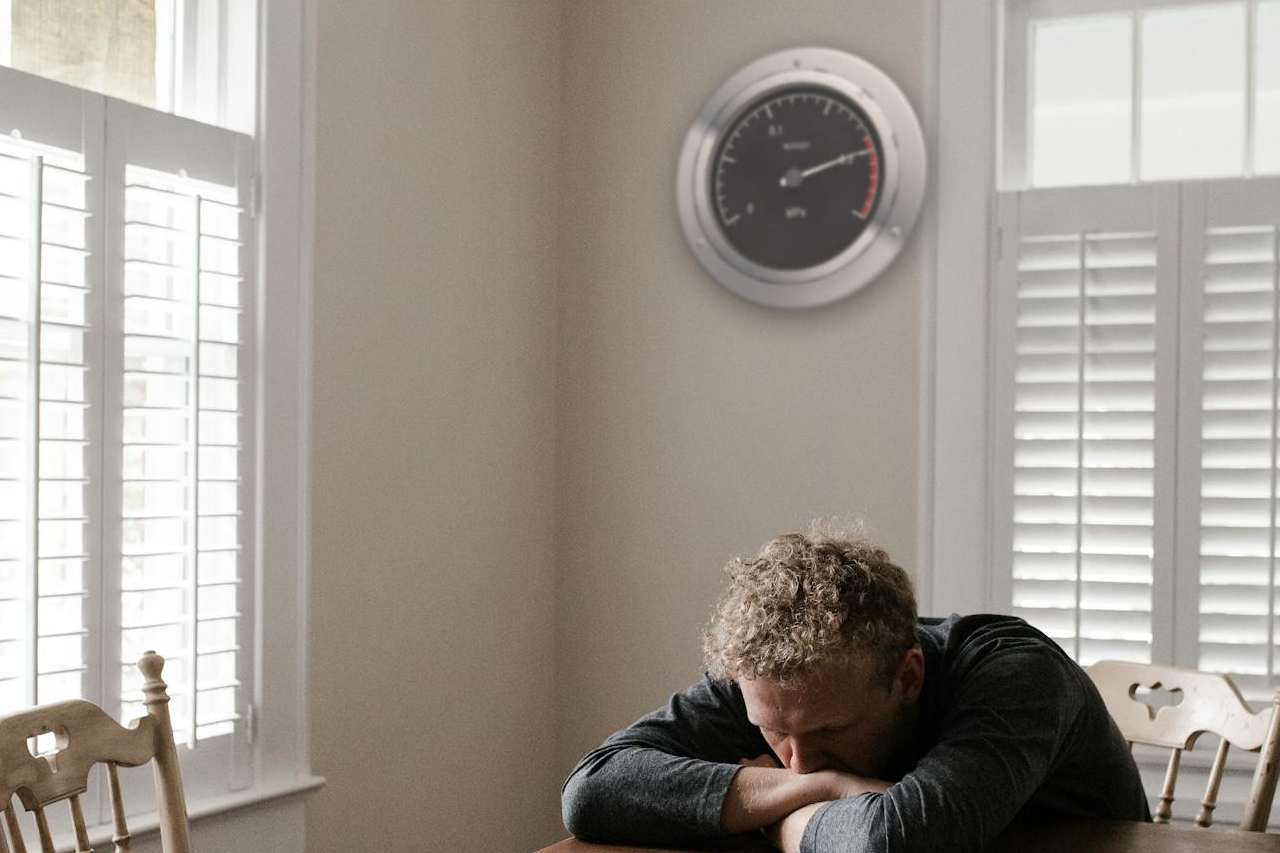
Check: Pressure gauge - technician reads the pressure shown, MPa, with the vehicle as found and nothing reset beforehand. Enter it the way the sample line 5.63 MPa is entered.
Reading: 0.2 MPa
